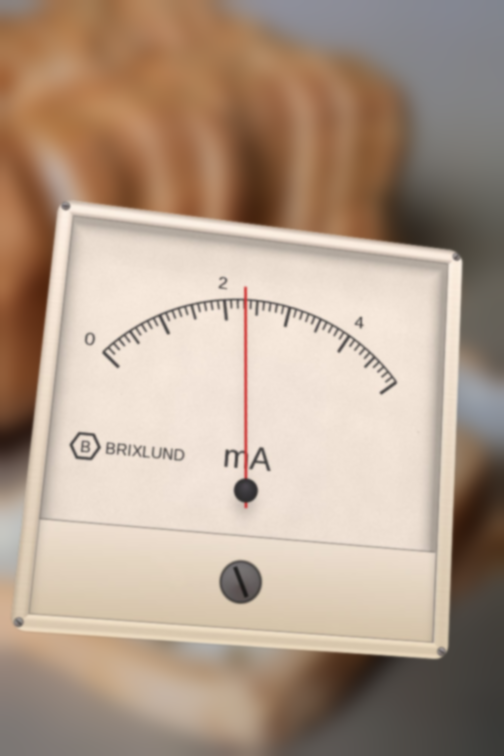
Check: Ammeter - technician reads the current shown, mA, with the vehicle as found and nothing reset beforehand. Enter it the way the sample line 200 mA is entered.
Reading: 2.3 mA
